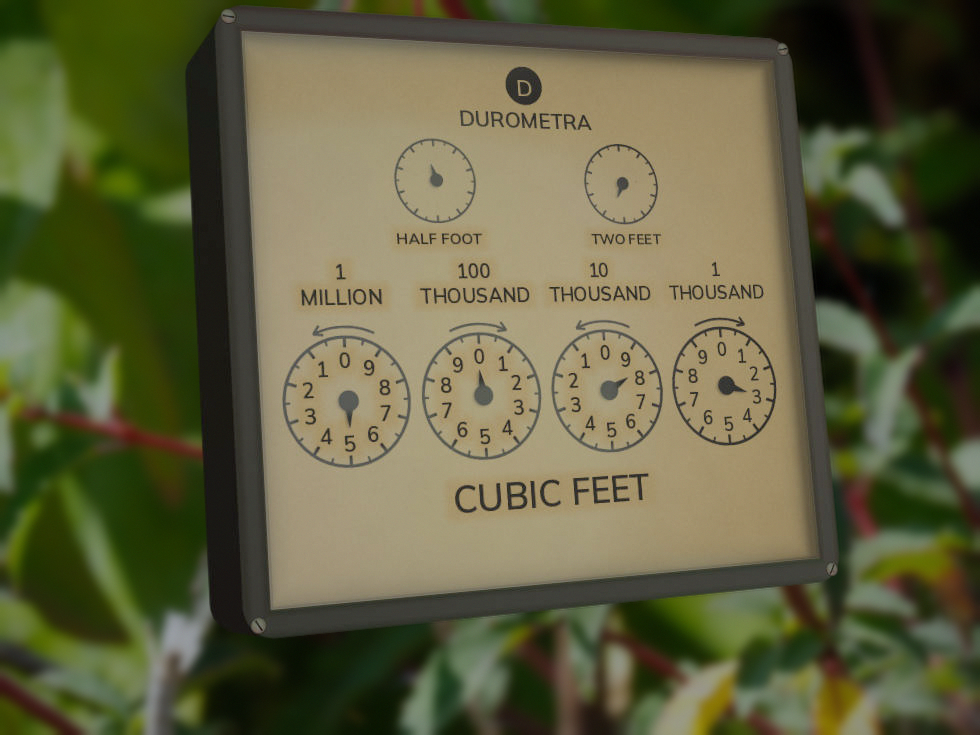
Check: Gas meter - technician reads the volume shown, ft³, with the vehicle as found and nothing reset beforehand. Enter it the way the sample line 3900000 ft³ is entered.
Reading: 498300 ft³
